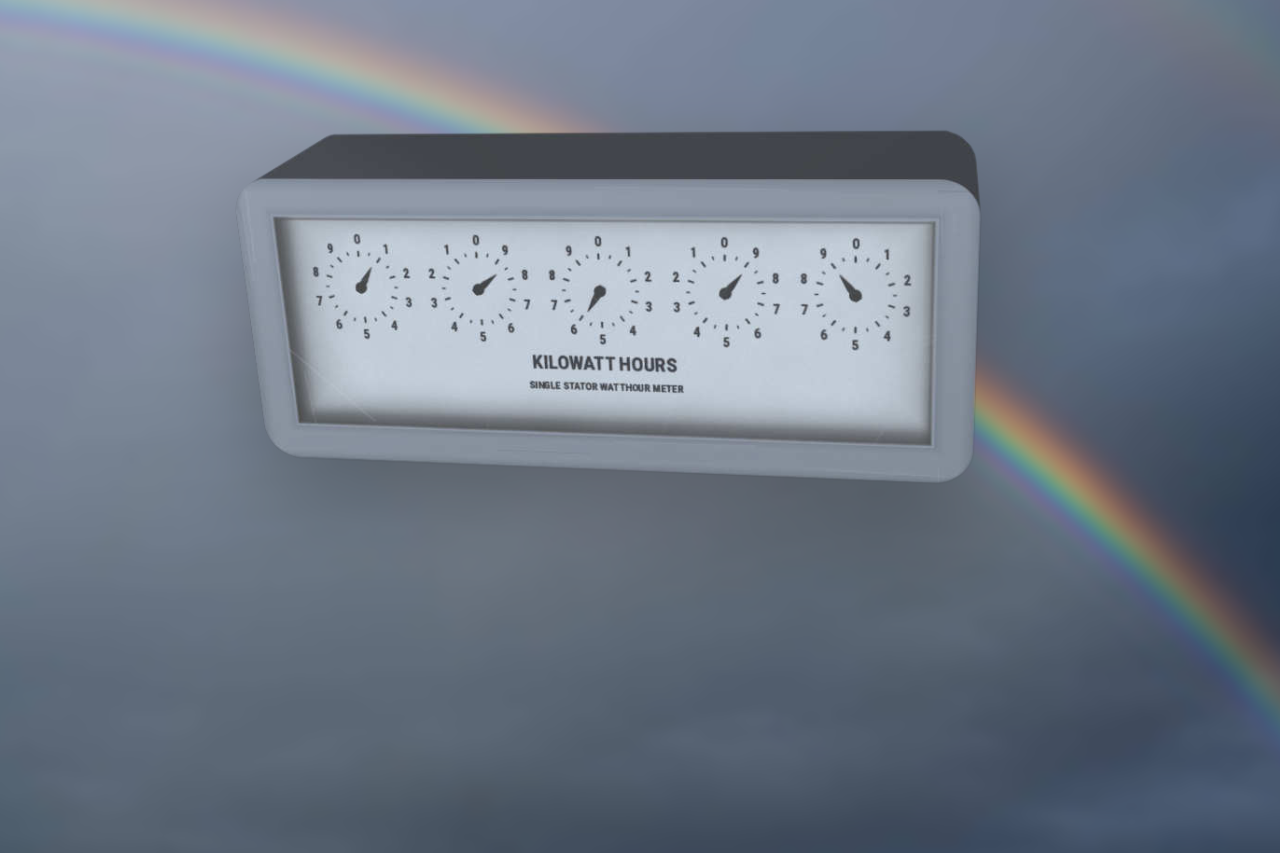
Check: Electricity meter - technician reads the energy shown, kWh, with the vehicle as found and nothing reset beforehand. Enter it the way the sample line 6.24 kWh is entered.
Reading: 8589 kWh
